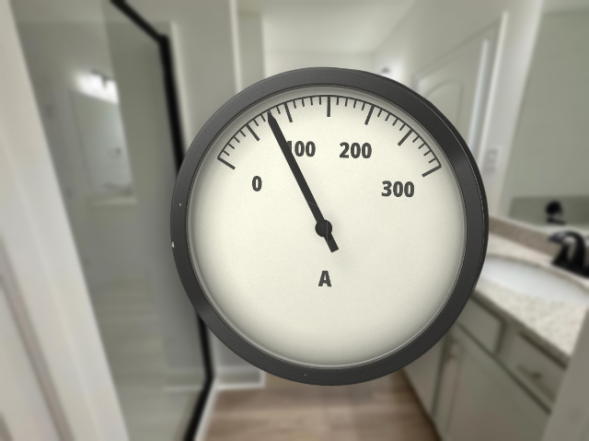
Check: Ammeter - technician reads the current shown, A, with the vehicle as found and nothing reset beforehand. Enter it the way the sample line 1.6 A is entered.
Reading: 80 A
